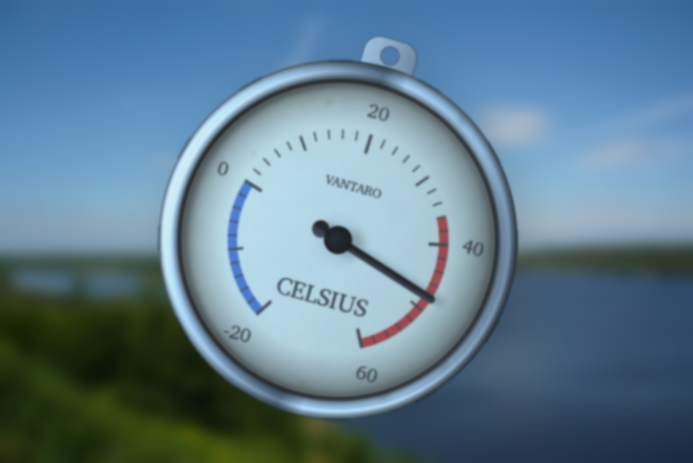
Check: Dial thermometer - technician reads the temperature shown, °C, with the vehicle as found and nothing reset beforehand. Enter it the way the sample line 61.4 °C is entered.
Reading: 48 °C
